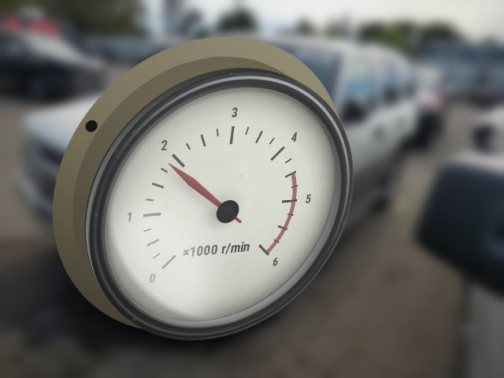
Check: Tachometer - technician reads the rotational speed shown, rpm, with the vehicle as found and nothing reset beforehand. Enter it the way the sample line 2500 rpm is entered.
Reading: 1875 rpm
